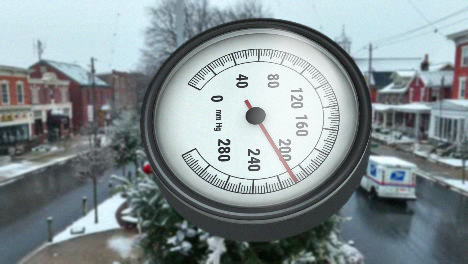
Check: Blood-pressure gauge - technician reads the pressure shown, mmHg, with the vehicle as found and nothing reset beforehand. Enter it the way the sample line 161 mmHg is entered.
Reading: 210 mmHg
